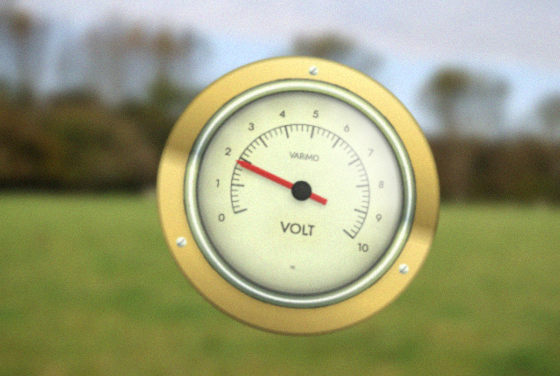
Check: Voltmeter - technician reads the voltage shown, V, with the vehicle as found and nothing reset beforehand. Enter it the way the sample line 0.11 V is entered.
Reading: 1.8 V
